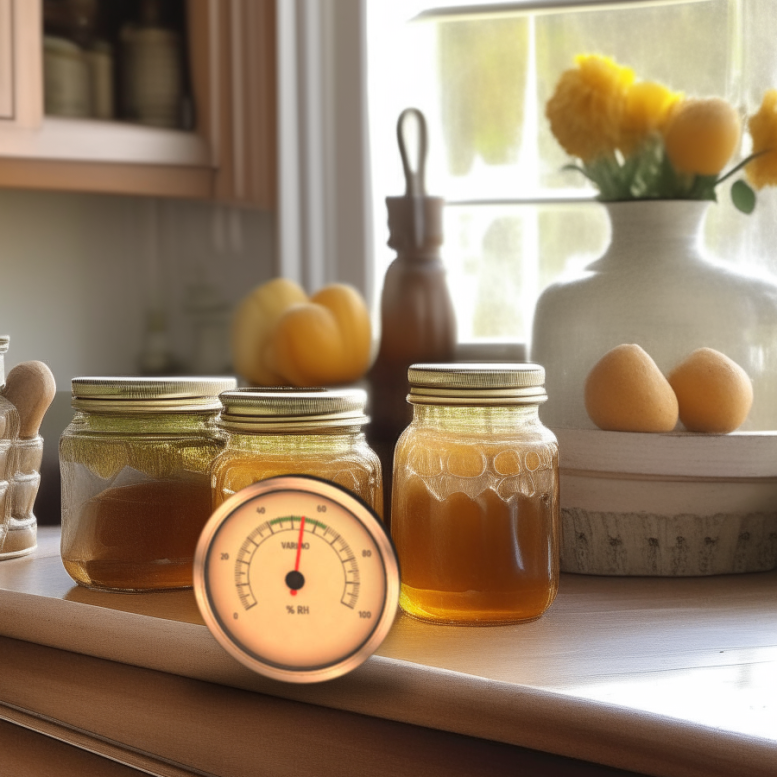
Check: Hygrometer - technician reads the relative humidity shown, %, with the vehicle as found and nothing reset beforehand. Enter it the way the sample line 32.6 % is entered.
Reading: 55 %
